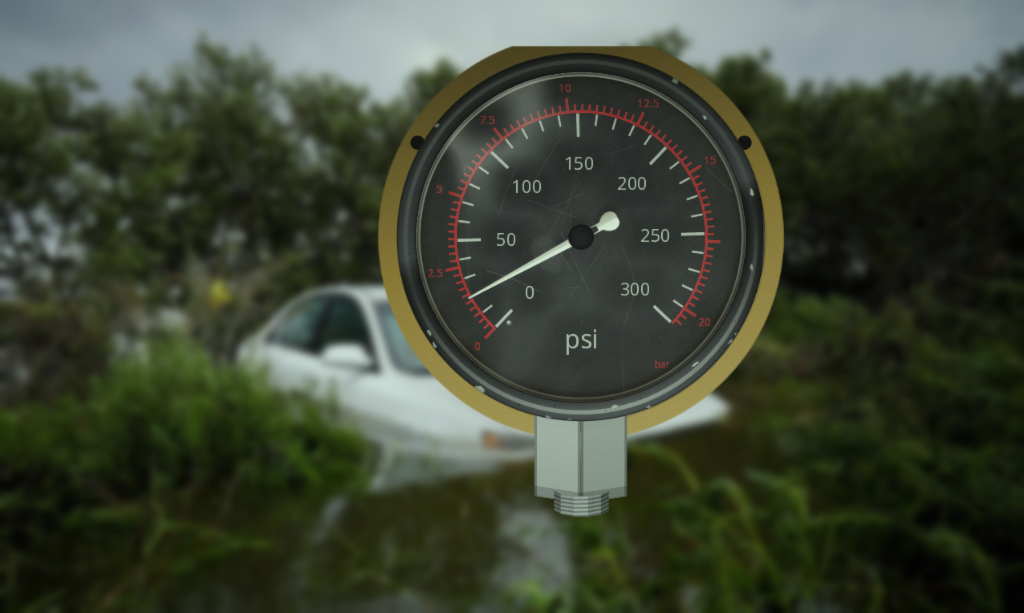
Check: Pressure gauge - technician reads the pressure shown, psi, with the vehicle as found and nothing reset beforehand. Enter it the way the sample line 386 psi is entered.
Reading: 20 psi
